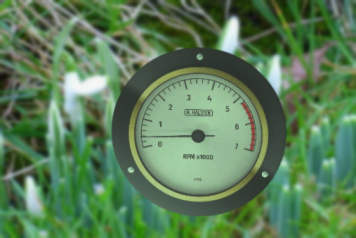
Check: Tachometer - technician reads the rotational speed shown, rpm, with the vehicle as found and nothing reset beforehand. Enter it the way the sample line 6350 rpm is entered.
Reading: 400 rpm
